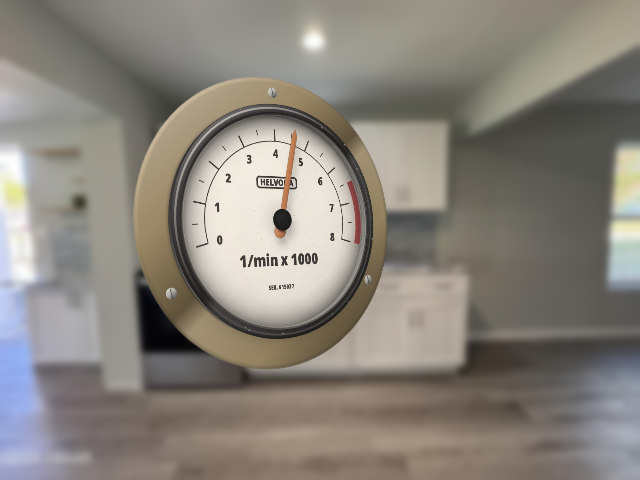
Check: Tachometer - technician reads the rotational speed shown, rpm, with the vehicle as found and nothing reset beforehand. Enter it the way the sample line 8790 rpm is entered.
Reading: 4500 rpm
